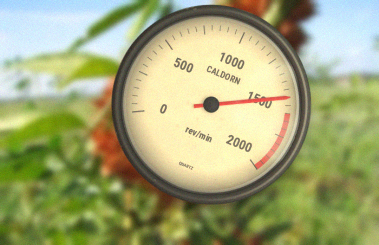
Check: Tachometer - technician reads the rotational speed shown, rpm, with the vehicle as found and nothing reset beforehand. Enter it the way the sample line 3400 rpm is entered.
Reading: 1500 rpm
